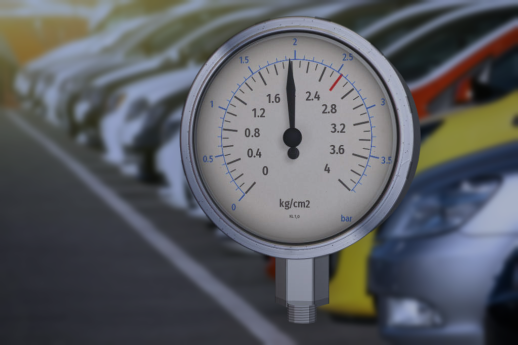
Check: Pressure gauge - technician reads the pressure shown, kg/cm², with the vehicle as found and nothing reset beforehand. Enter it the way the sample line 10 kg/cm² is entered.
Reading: 2 kg/cm²
